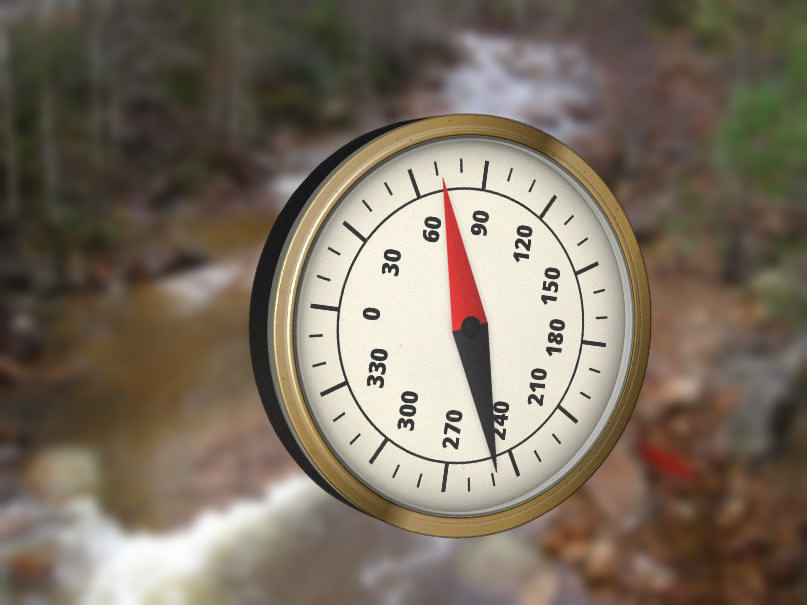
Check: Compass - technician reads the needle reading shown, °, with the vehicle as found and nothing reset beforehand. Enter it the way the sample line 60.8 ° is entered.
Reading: 70 °
